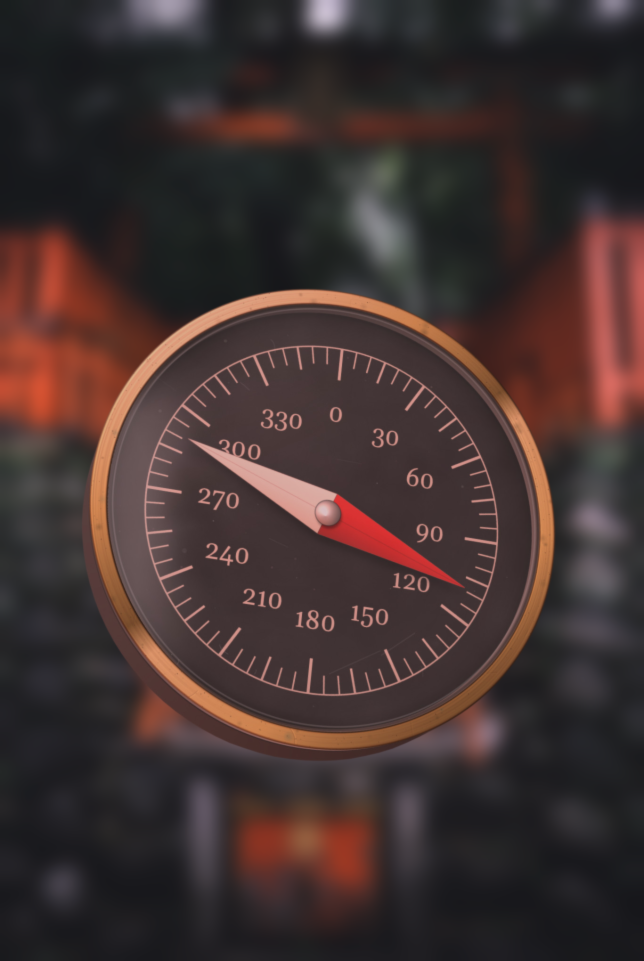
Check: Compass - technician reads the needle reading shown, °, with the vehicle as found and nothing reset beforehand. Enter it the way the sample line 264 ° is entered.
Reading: 110 °
